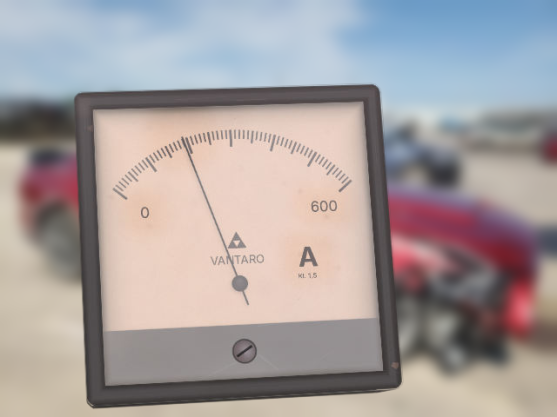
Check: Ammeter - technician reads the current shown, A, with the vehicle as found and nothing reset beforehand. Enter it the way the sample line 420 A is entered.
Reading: 190 A
